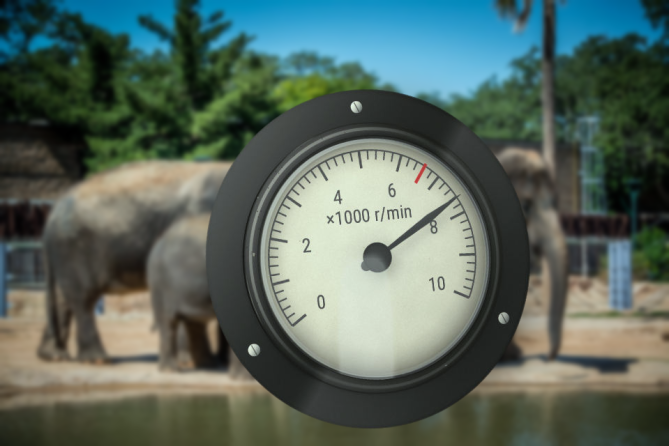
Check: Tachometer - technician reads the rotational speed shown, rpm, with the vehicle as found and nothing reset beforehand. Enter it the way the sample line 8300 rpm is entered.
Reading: 7600 rpm
